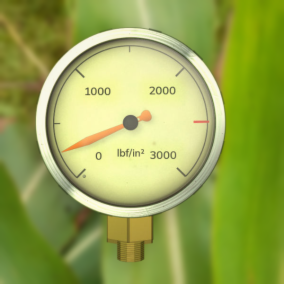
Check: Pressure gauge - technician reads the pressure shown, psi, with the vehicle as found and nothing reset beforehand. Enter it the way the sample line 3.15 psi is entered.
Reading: 250 psi
